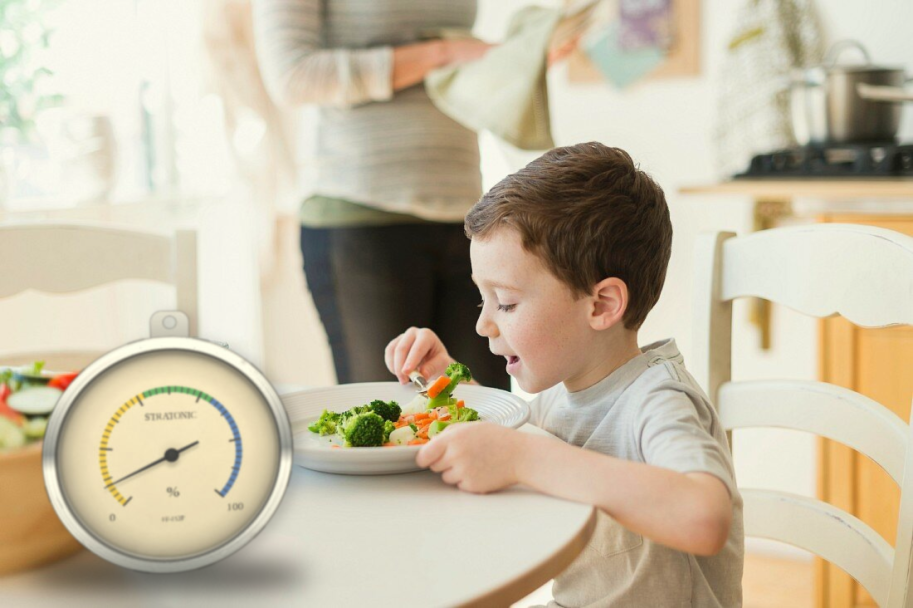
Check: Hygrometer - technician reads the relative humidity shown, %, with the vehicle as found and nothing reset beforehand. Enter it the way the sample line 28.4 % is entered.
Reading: 8 %
